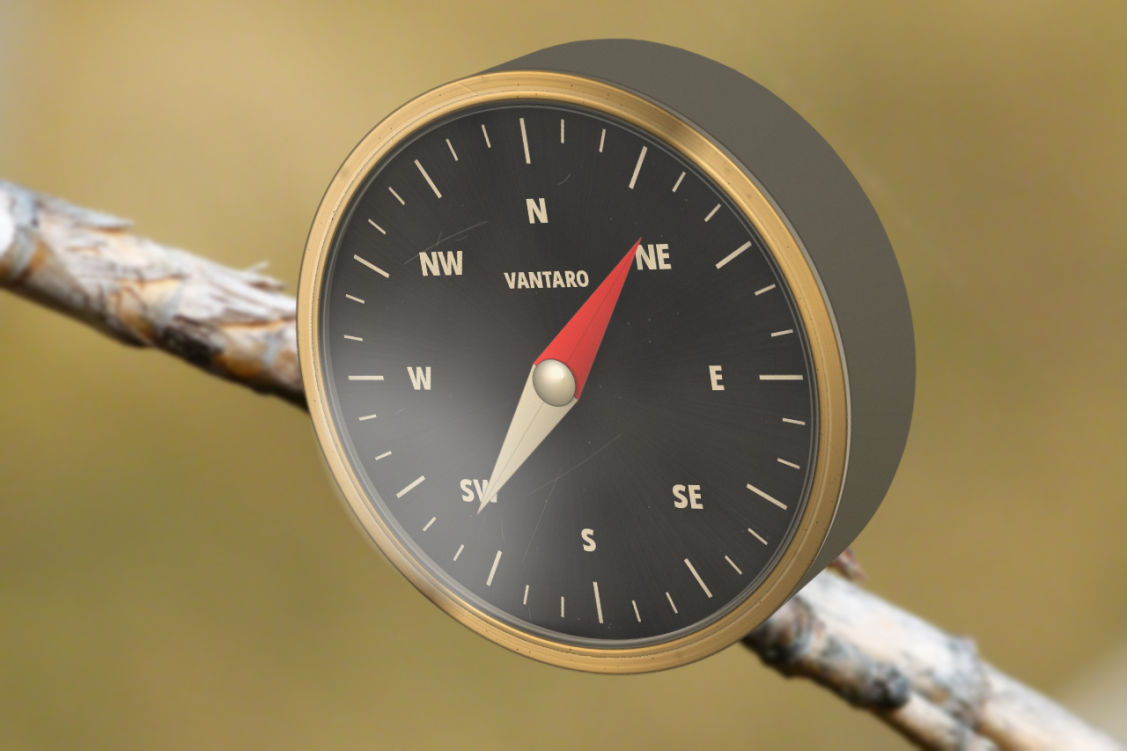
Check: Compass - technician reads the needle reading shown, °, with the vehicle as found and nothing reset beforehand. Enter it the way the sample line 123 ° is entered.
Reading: 40 °
